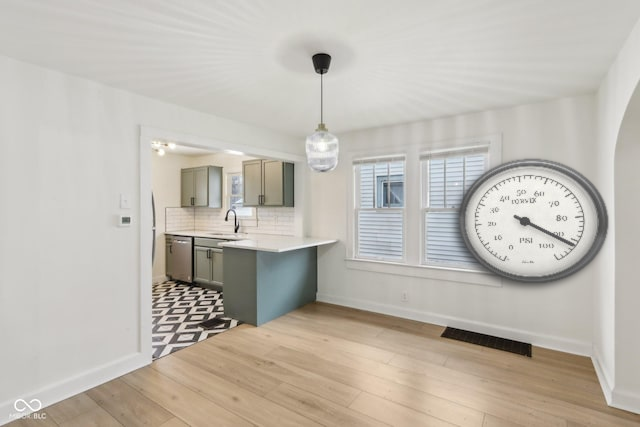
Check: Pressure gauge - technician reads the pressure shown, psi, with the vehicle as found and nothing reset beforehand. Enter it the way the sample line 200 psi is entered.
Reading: 92 psi
